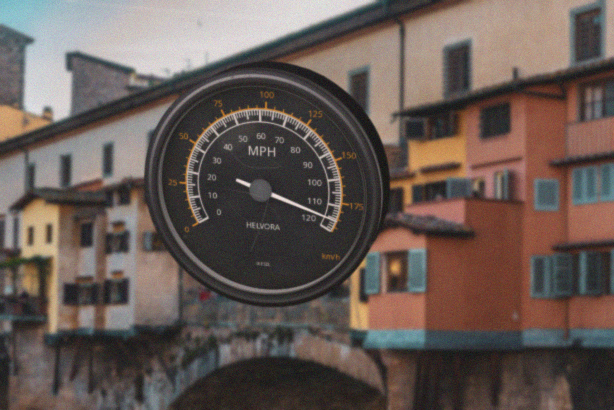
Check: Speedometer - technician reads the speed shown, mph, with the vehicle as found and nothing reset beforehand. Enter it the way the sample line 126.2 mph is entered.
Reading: 115 mph
